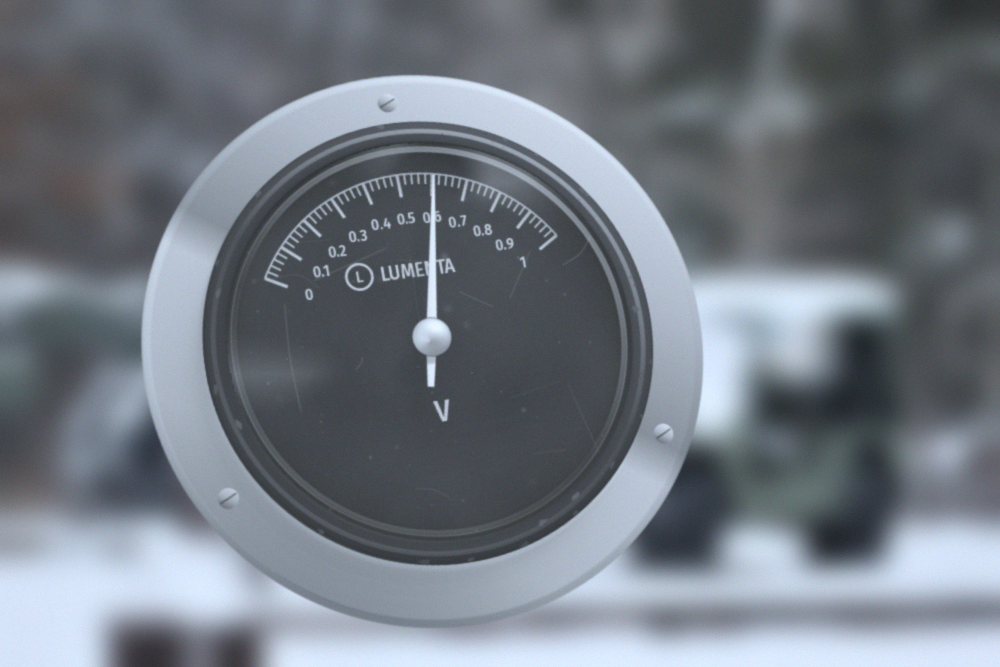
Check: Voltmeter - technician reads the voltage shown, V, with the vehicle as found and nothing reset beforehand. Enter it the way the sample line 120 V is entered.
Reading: 0.6 V
